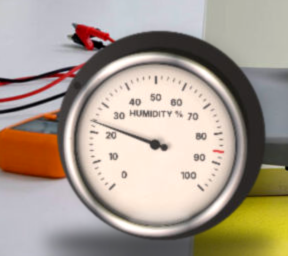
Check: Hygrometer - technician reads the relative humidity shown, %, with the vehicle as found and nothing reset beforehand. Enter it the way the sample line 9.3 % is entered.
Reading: 24 %
